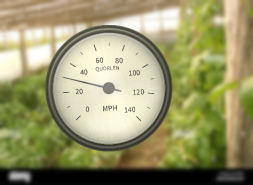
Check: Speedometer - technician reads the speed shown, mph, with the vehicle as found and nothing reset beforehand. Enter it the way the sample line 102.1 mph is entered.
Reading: 30 mph
